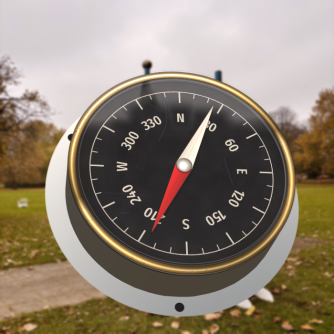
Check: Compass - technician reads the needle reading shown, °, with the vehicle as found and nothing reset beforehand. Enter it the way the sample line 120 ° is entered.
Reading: 205 °
